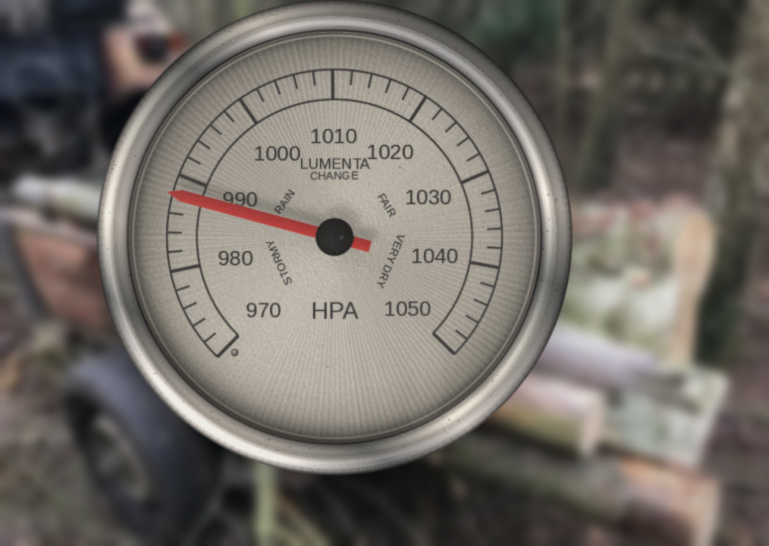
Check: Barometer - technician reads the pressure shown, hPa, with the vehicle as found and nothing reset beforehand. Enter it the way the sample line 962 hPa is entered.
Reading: 988 hPa
